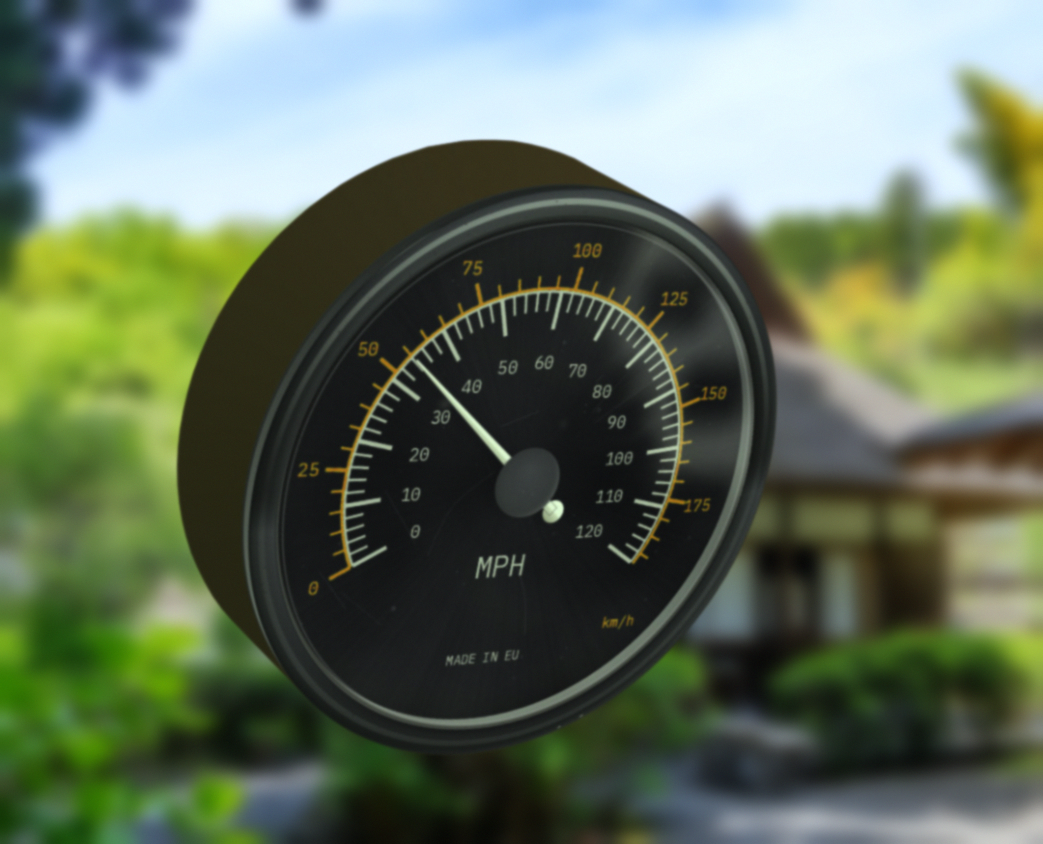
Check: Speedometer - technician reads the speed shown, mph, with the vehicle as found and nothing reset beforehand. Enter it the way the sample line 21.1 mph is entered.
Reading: 34 mph
